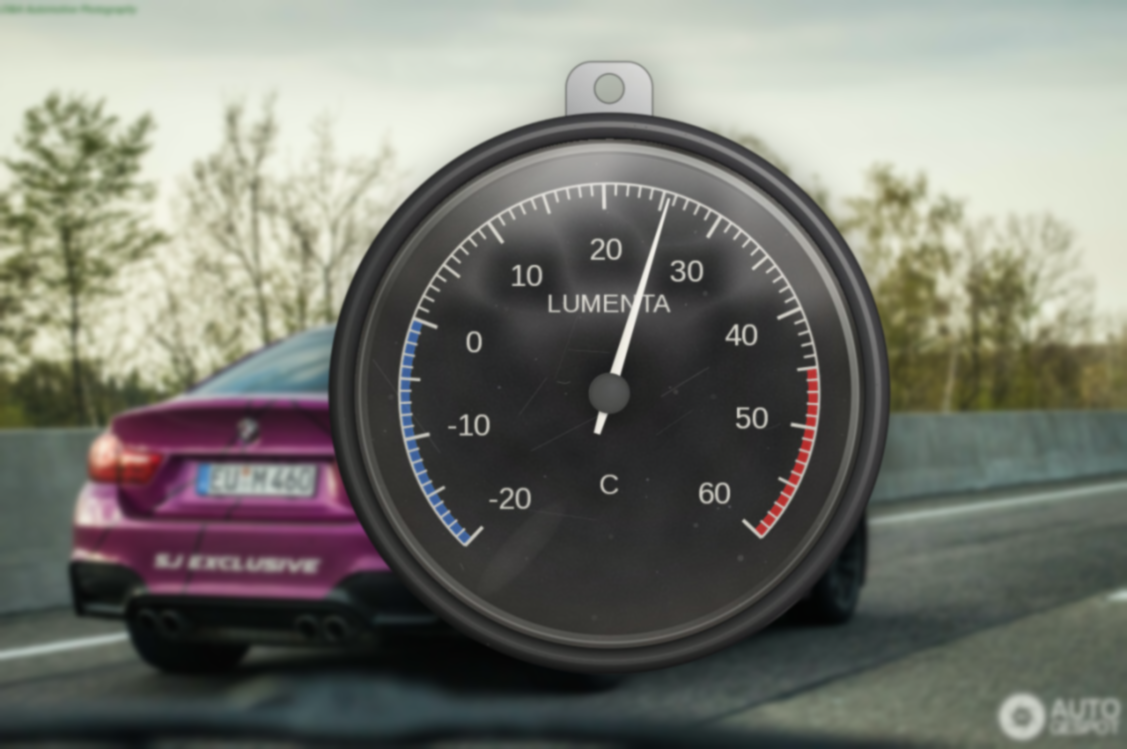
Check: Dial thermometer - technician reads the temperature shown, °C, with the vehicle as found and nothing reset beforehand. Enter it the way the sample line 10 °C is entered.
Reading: 25.5 °C
